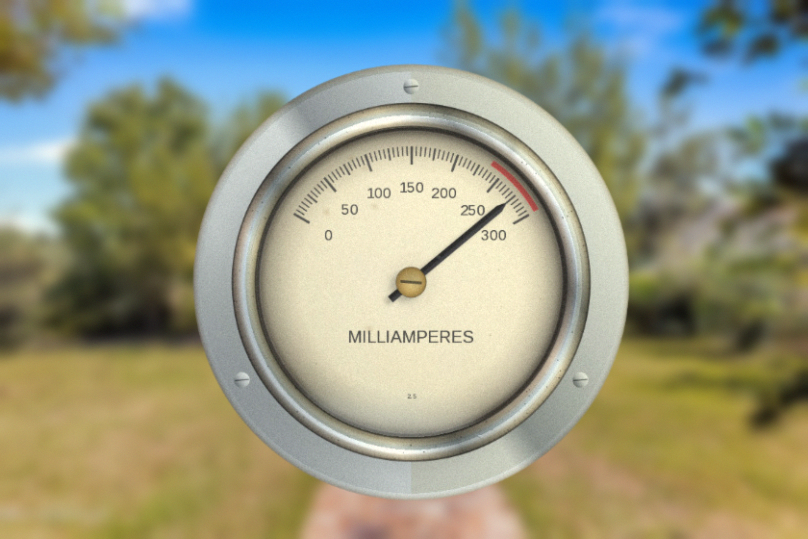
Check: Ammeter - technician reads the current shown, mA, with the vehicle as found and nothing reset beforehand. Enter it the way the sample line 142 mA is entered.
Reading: 275 mA
